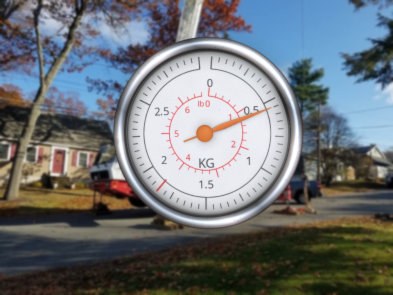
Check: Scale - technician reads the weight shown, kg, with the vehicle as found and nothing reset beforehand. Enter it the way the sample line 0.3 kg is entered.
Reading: 0.55 kg
